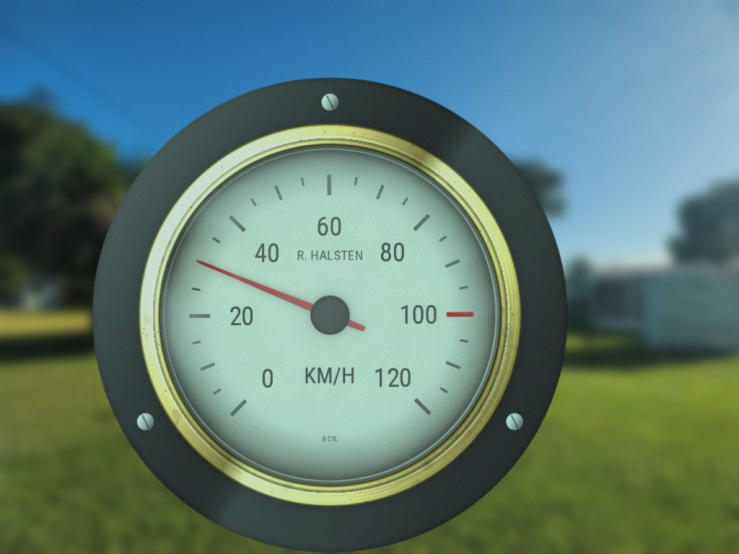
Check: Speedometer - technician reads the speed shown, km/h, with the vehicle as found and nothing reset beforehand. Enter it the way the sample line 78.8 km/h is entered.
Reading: 30 km/h
